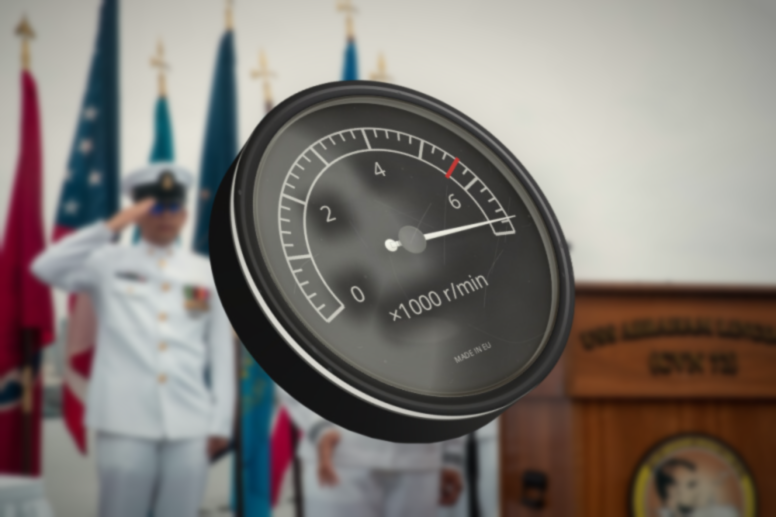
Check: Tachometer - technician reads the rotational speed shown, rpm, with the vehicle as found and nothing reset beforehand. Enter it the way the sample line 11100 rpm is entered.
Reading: 6800 rpm
